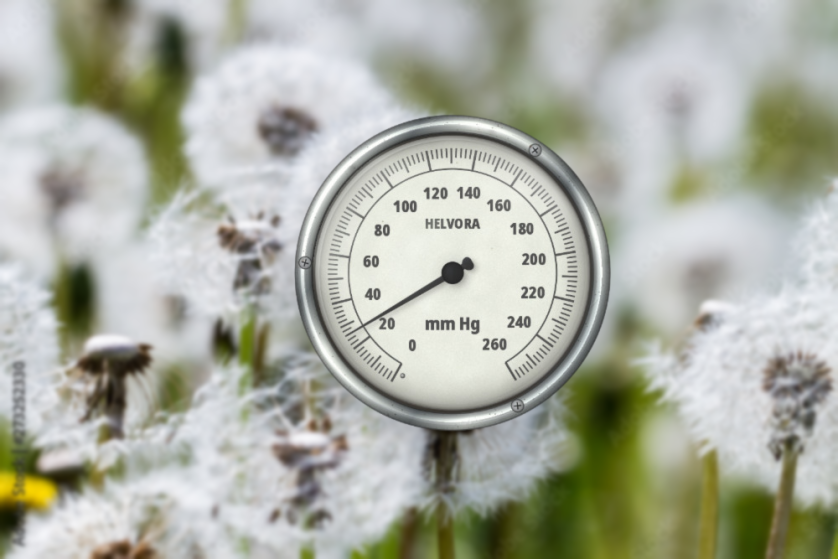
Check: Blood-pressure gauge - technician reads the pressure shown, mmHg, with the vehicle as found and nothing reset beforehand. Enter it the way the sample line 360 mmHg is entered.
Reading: 26 mmHg
